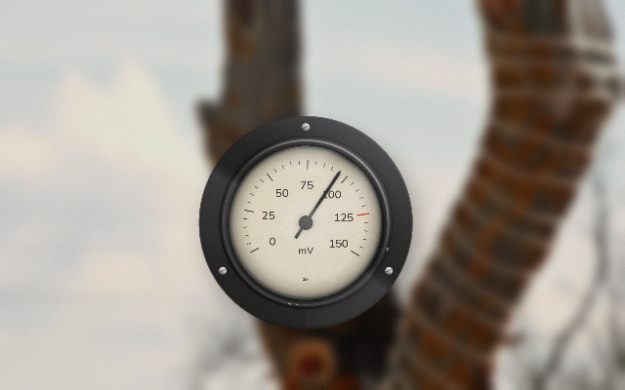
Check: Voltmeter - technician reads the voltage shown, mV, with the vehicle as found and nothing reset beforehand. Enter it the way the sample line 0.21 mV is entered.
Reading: 95 mV
